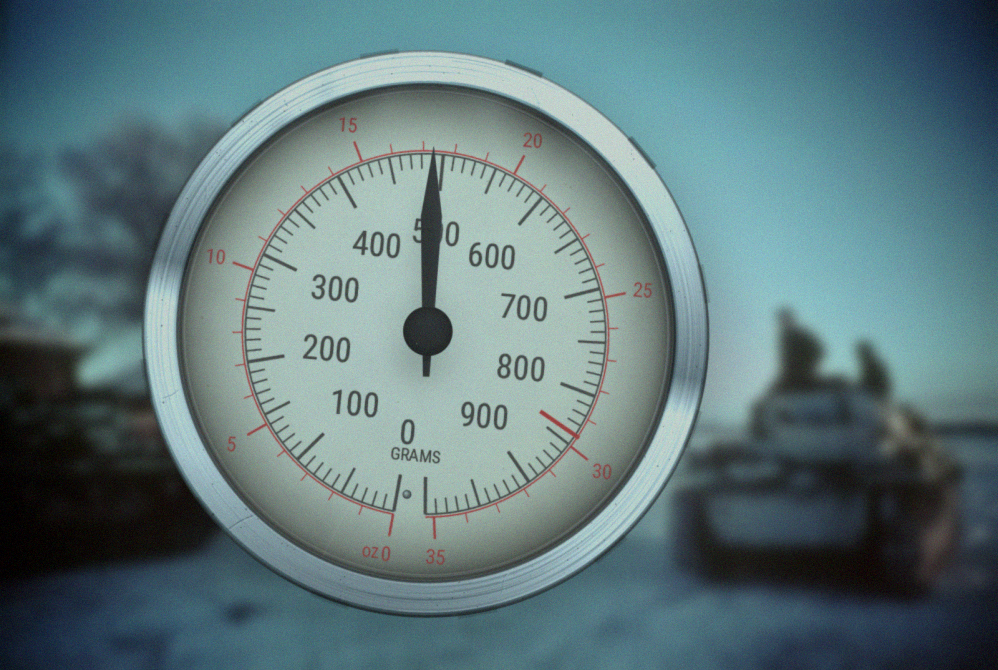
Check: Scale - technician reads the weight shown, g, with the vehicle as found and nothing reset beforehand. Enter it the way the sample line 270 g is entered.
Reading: 490 g
